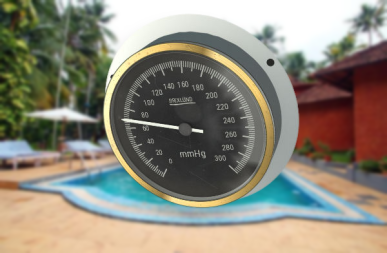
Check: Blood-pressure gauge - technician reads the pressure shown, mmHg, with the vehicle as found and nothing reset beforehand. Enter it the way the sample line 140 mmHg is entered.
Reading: 70 mmHg
